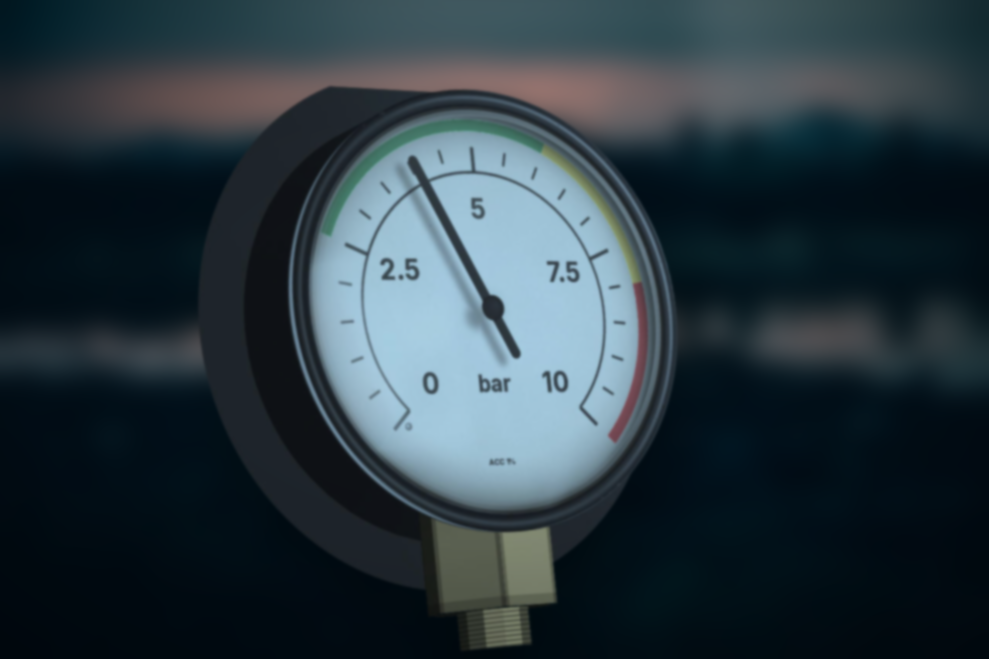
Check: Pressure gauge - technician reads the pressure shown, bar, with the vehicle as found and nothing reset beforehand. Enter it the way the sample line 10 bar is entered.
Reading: 4 bar
